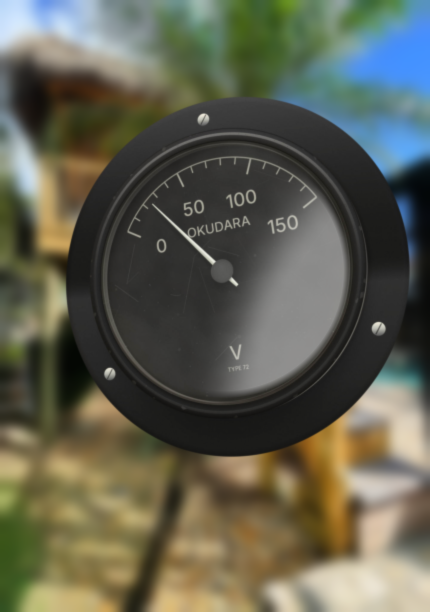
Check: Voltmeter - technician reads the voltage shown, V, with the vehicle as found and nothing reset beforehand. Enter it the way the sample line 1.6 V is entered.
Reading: 25 V
